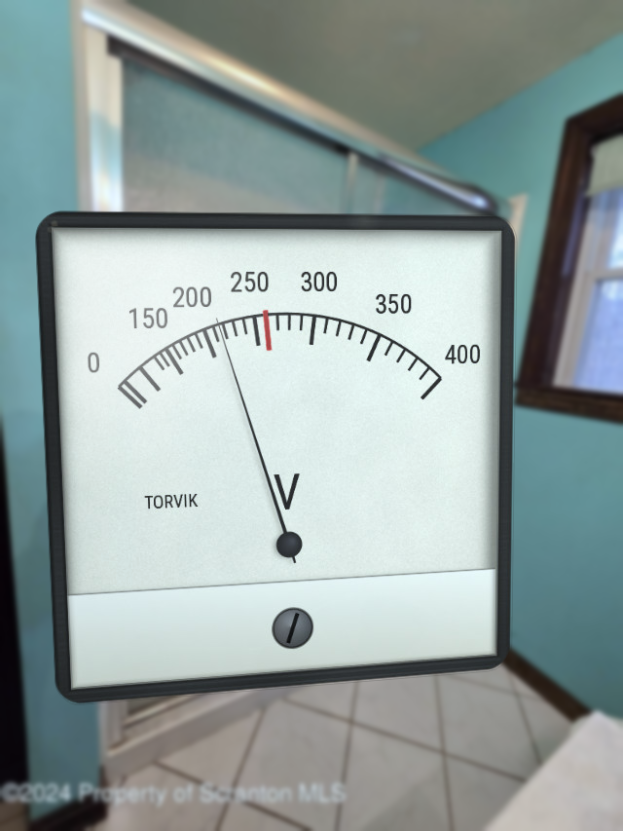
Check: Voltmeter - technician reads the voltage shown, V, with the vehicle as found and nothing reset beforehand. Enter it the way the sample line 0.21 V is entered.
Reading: 215 V
